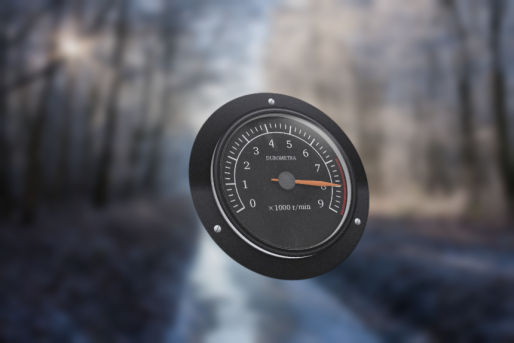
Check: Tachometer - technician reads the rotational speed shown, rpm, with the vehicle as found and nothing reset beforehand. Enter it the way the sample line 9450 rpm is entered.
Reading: 8000 rpm
